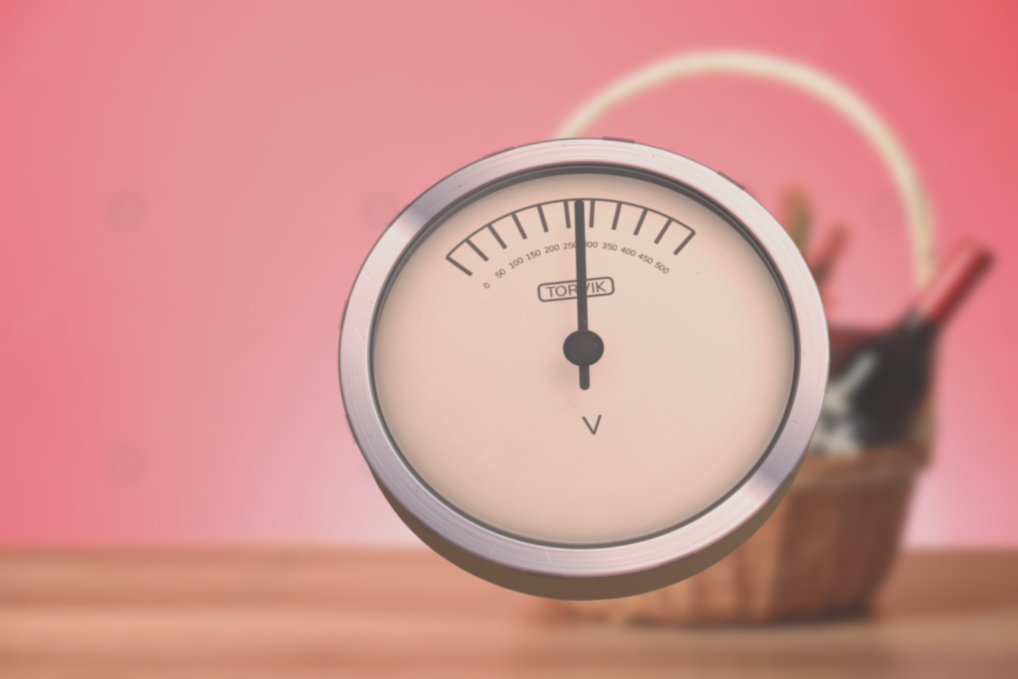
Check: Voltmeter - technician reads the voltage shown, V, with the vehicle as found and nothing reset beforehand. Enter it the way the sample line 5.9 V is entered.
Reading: 275 V
